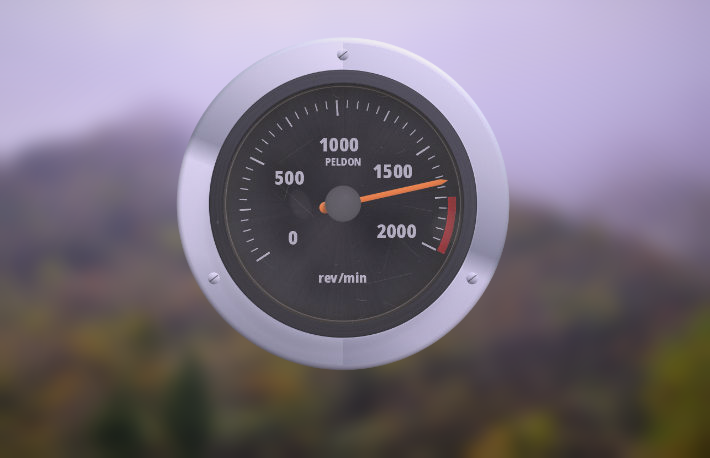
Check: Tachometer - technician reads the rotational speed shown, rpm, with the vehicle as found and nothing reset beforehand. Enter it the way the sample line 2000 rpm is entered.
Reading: 1675 rpm
